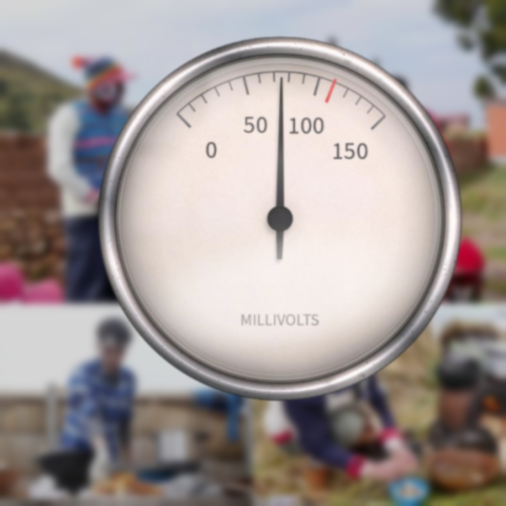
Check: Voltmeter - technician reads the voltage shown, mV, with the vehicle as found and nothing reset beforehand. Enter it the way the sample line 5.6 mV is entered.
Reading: 75 mV
